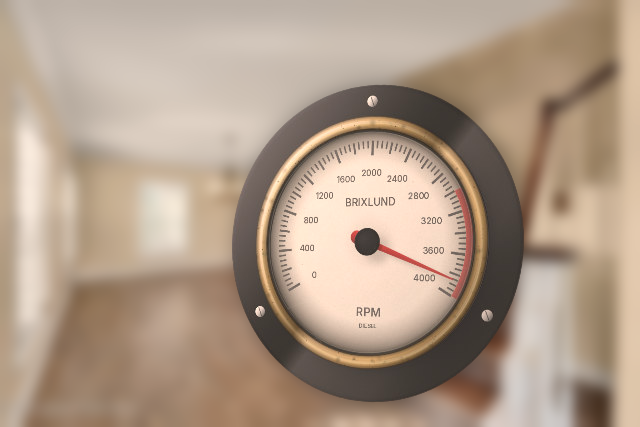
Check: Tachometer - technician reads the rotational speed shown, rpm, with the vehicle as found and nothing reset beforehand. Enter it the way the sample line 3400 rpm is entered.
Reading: 3850 rpm
